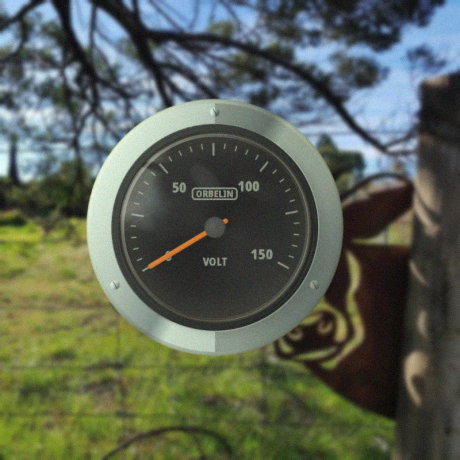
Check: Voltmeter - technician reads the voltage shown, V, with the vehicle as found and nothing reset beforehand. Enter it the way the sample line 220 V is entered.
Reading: 0 V
